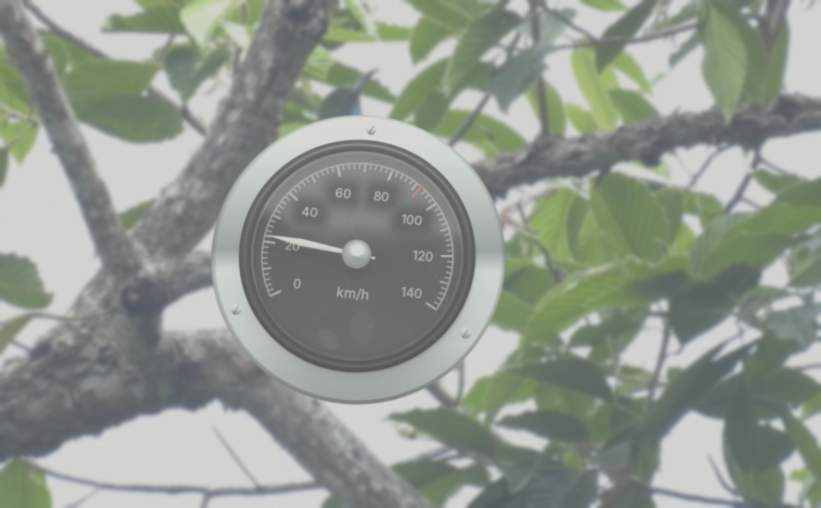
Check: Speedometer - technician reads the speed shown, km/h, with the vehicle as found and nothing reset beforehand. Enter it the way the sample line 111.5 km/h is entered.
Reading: 22 km/h
